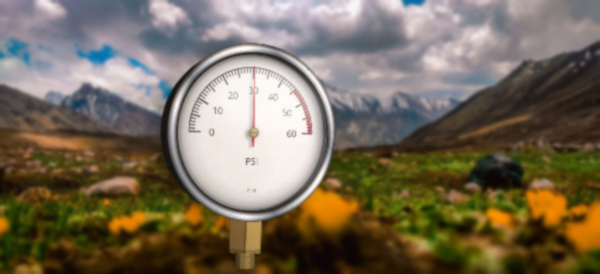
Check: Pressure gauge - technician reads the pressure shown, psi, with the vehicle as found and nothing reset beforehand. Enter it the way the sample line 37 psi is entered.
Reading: 30 psi
